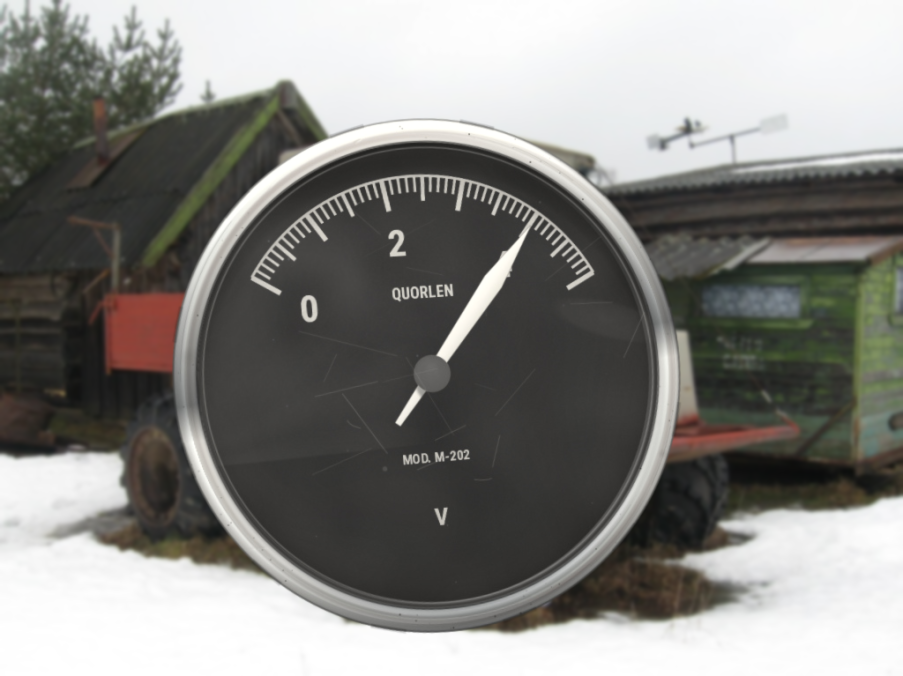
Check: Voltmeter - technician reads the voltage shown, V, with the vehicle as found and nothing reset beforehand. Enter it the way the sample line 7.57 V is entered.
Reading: 4 V
